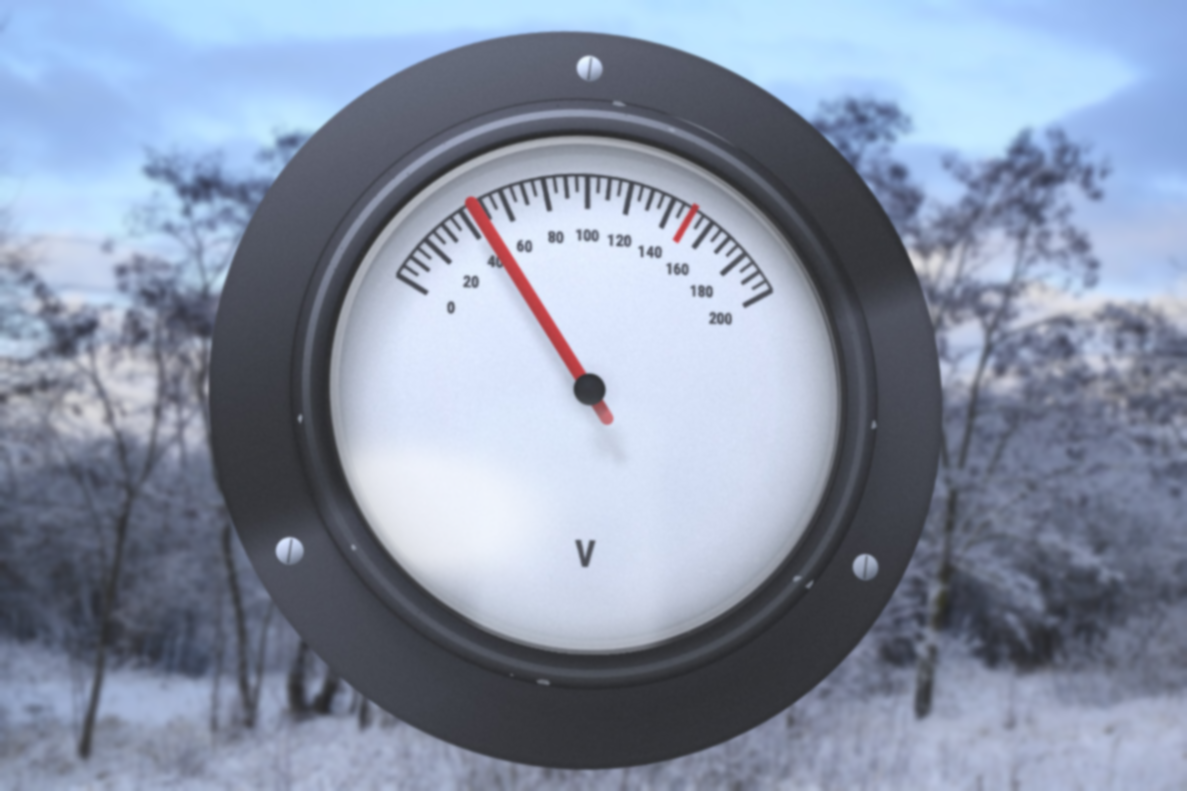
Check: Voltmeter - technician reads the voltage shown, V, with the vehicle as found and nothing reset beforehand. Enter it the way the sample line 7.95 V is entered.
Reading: 45 V
